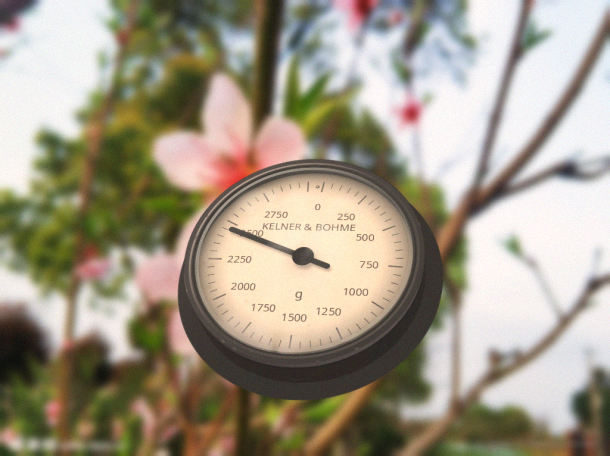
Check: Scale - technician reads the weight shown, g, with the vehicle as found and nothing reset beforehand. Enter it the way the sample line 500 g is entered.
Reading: 2450 g
